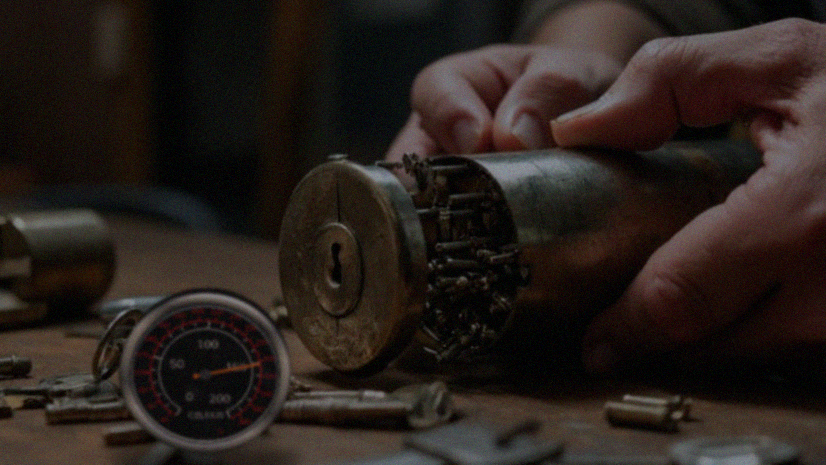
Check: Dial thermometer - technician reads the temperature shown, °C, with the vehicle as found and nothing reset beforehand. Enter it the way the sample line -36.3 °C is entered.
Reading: 150 °C
